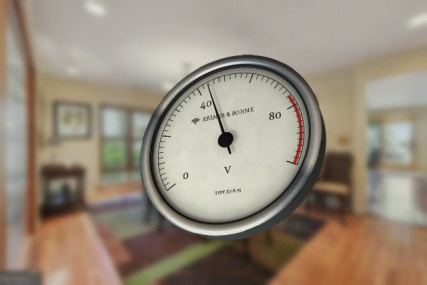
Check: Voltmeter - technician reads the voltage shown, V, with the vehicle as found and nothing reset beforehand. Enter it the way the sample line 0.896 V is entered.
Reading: 44 V
